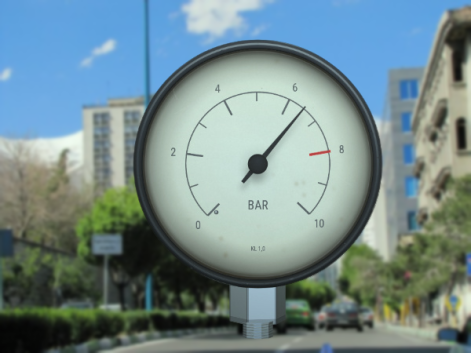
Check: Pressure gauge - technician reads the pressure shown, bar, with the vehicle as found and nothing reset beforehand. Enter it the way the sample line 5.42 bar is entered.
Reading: 6.5 bar
